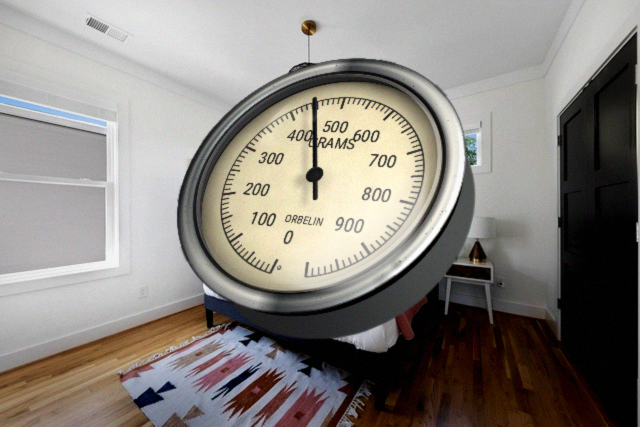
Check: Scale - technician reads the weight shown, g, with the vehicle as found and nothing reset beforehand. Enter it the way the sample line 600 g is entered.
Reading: 450 g
